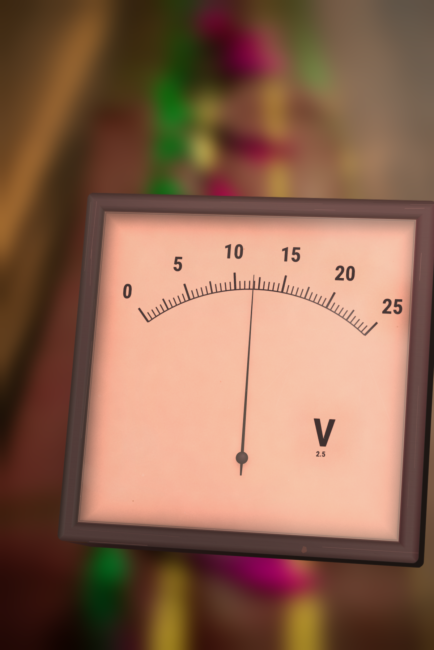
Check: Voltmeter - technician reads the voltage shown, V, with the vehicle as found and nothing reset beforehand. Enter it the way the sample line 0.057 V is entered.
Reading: 12 V
